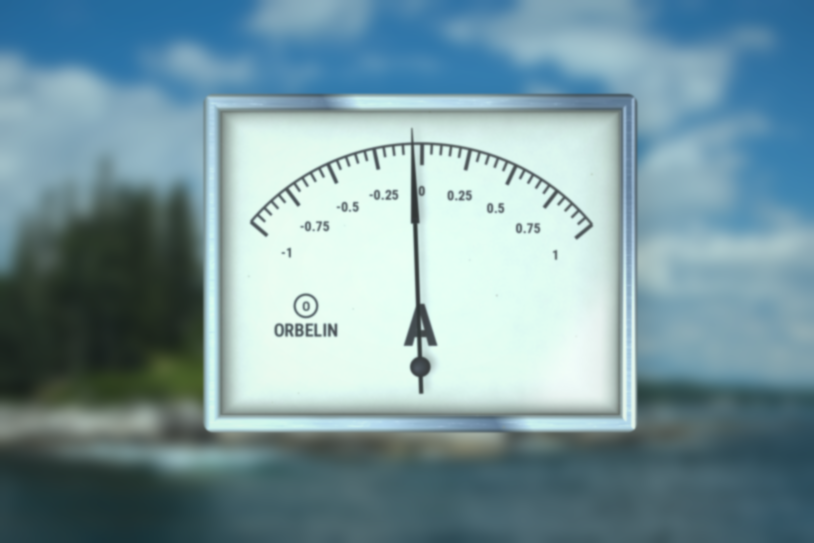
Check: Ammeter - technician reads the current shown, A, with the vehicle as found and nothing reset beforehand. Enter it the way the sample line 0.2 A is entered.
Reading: -0.05 A
